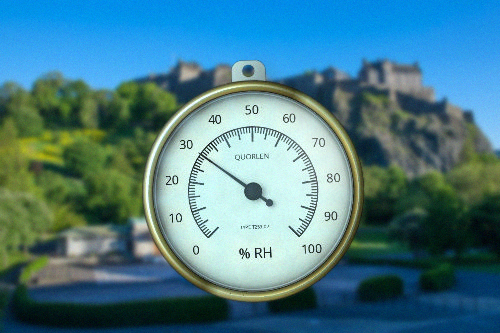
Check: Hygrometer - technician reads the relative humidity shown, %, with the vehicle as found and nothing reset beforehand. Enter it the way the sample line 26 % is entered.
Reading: 30 %
